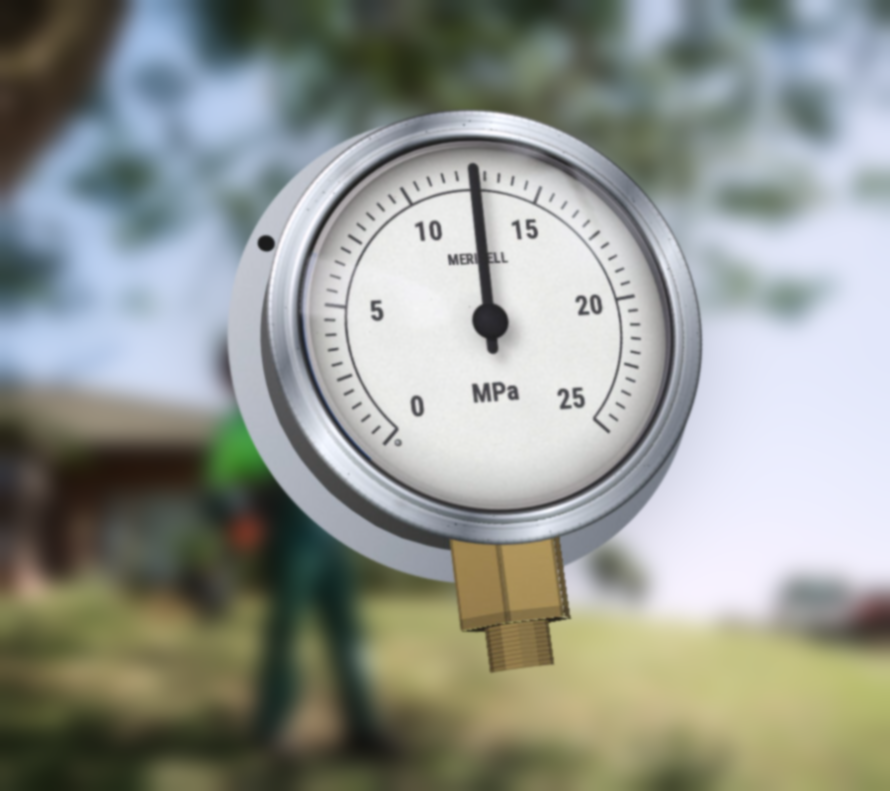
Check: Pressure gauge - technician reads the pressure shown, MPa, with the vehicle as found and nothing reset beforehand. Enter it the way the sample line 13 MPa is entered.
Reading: 12.5 MPa
